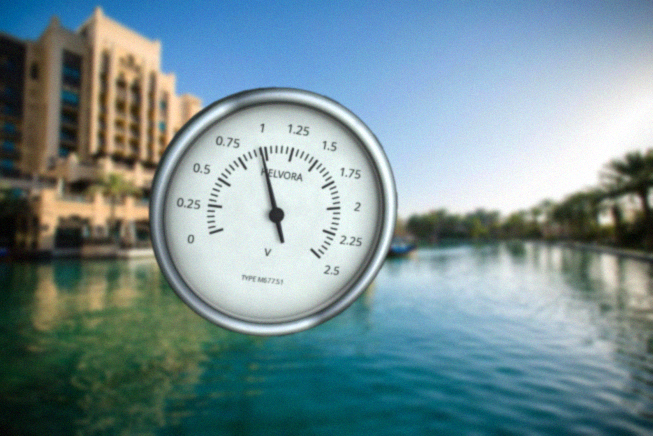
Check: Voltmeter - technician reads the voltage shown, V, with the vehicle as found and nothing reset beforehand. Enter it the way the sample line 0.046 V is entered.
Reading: 0.95 V
